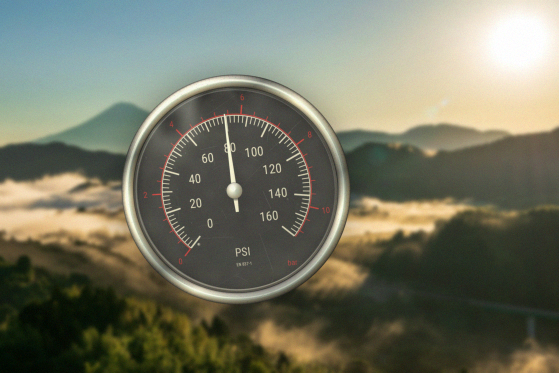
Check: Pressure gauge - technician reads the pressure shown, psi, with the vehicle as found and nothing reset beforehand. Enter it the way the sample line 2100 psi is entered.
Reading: 80 psi
